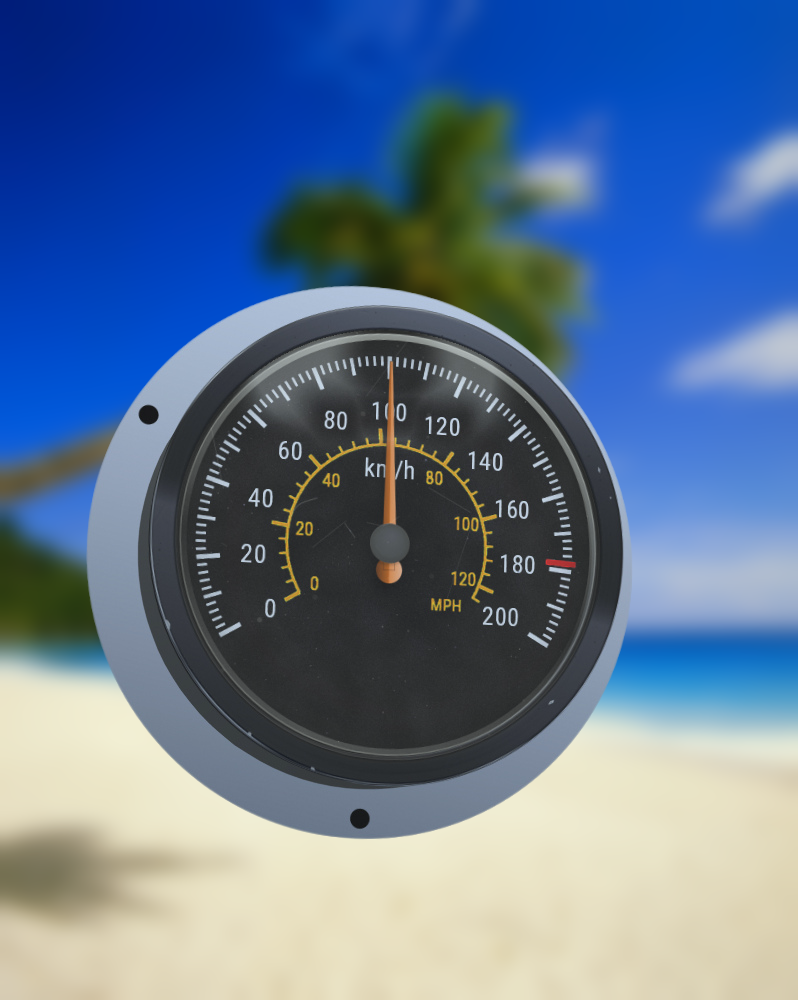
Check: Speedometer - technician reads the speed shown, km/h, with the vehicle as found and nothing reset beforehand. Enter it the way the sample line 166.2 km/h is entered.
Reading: 100 km/h
